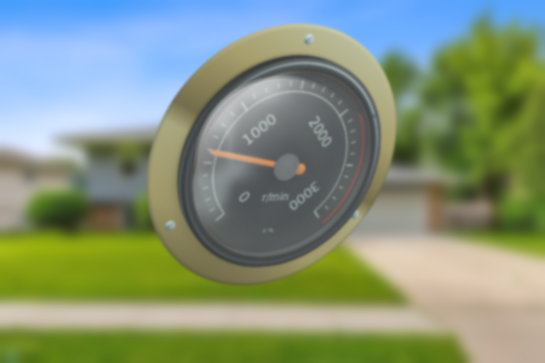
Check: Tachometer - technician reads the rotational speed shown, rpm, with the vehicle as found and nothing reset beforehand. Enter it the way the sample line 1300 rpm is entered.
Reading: 600 rpm
